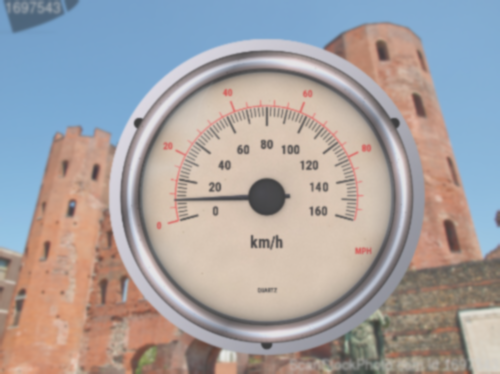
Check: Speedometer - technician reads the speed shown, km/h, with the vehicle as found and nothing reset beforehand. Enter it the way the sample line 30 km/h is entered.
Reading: 10 km/h
